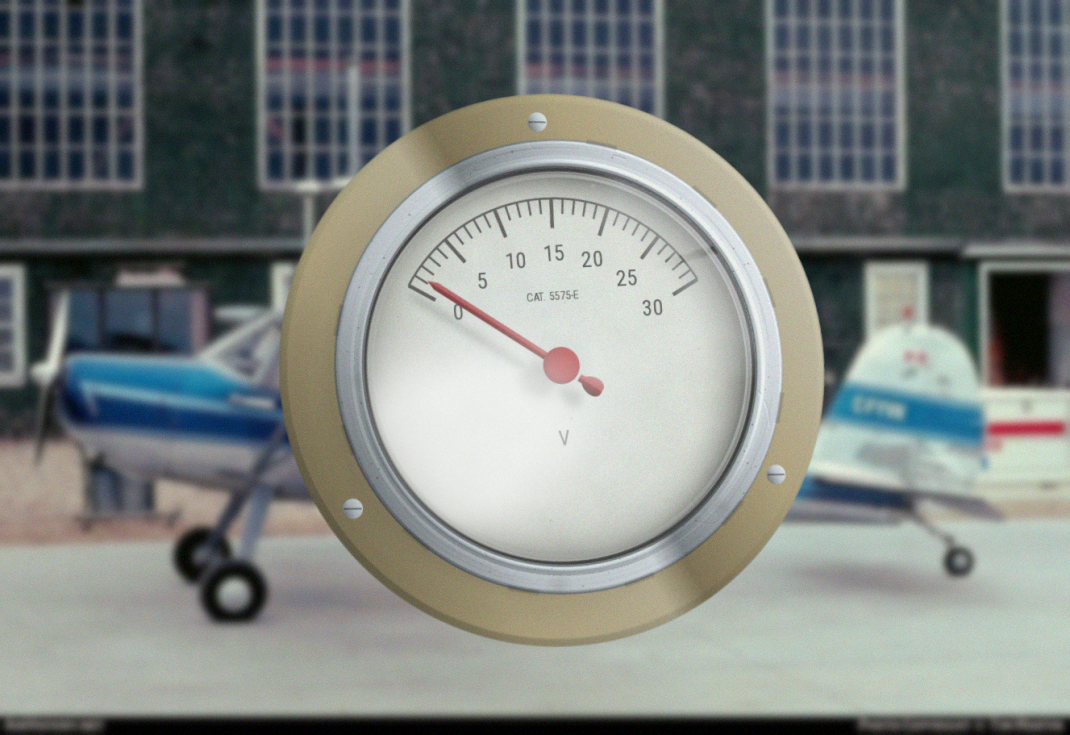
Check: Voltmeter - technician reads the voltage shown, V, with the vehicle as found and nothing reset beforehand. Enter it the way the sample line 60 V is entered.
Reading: 1 V
